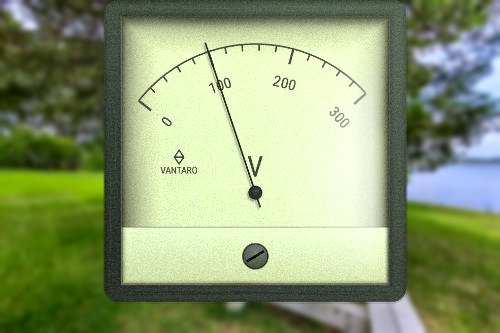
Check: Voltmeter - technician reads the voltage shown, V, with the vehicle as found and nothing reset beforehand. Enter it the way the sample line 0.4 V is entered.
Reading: 100 V
